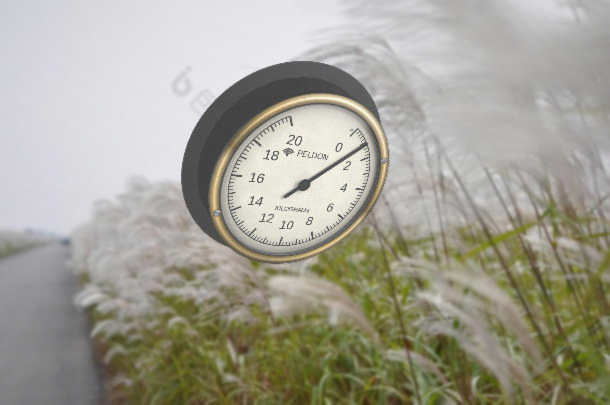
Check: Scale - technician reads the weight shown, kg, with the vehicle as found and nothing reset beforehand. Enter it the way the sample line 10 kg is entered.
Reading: 1 kg
